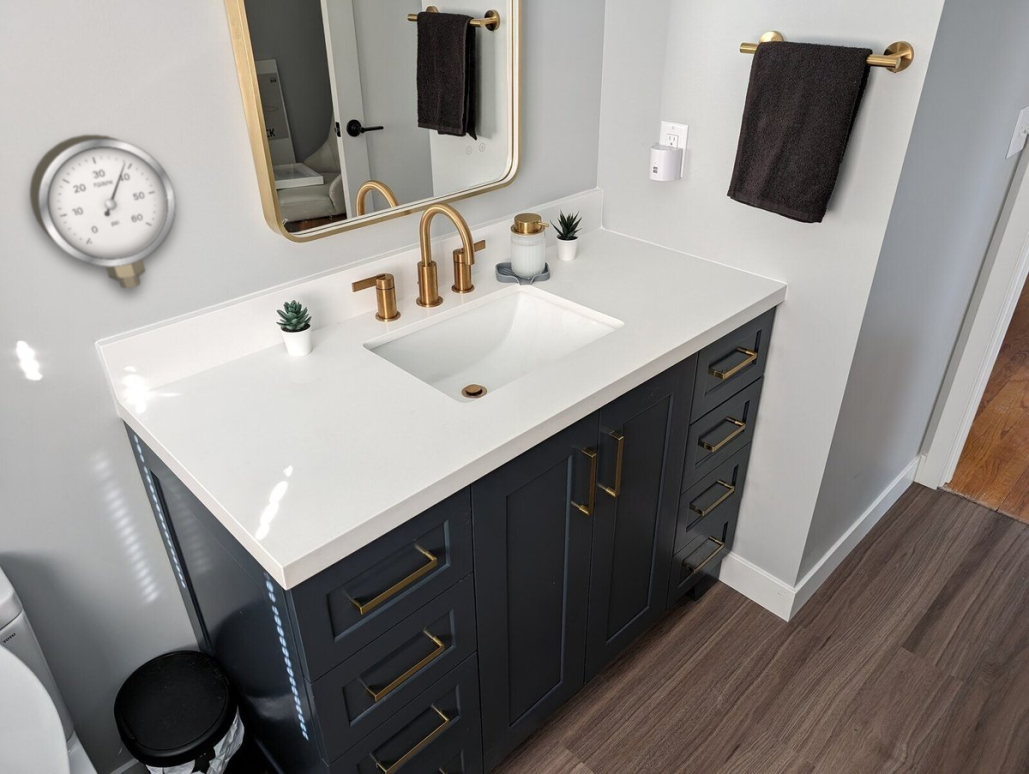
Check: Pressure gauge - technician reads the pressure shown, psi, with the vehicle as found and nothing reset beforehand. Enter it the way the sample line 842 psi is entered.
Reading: 38 psi
